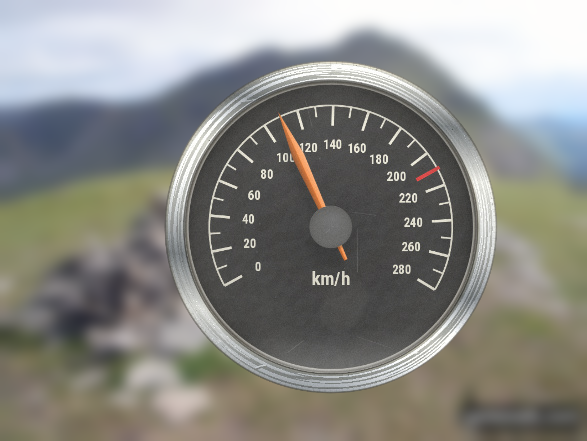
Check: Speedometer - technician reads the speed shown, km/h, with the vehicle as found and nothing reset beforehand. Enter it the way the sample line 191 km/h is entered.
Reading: 110 km/h
